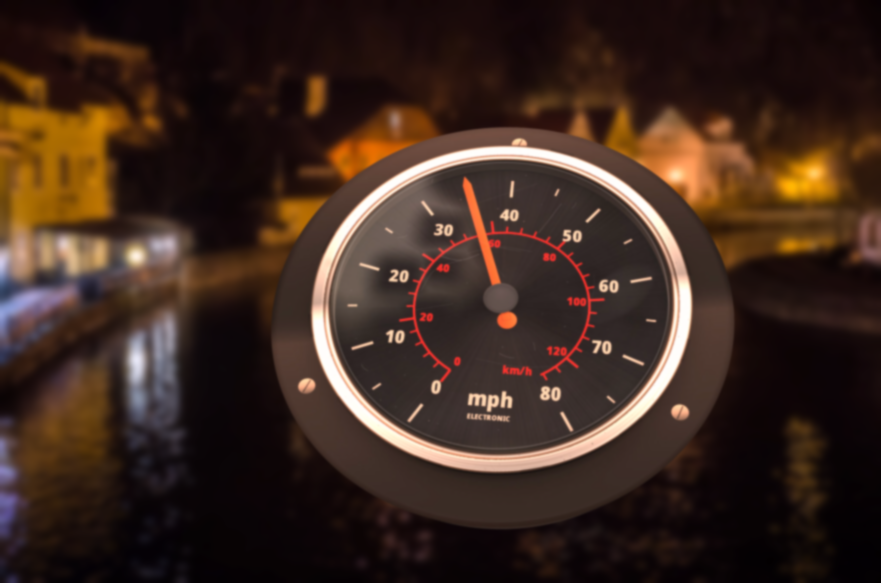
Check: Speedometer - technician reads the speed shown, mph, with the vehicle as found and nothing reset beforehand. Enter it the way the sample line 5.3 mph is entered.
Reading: 35 mph
